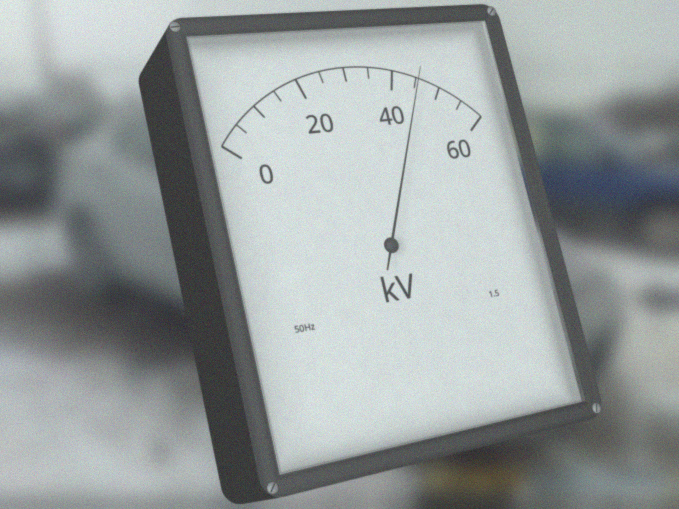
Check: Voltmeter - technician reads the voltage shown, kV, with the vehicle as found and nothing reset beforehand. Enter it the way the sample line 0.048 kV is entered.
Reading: 45 kV
